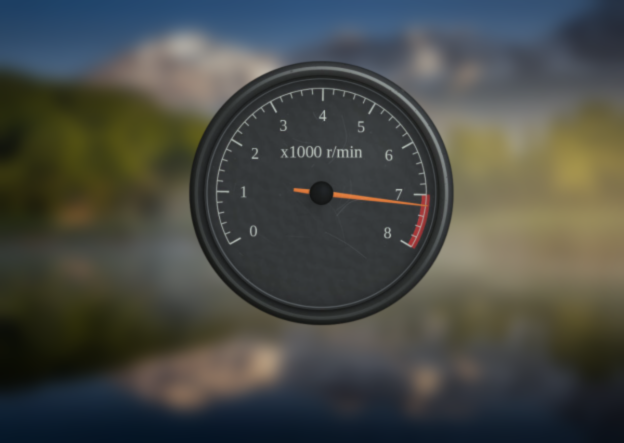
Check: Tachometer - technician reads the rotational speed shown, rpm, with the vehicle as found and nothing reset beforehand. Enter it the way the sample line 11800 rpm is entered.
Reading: 7200 rpm
